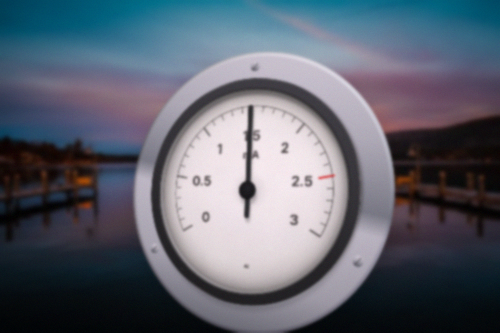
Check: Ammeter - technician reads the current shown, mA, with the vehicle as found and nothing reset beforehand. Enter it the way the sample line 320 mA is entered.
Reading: 1.5 mA
